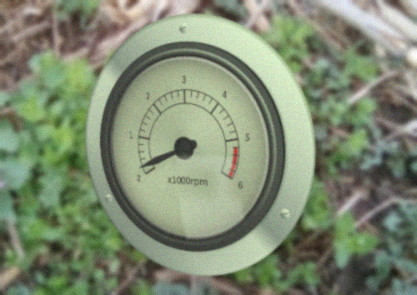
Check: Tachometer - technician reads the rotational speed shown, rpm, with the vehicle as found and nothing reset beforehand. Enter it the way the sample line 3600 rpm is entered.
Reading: 200 rpm
